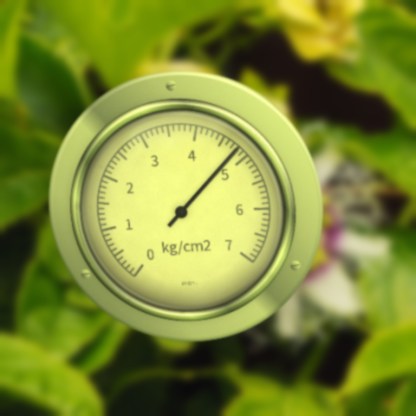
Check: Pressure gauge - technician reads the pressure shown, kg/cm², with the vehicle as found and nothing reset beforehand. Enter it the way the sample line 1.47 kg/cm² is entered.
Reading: 4.8 kg/cm²
